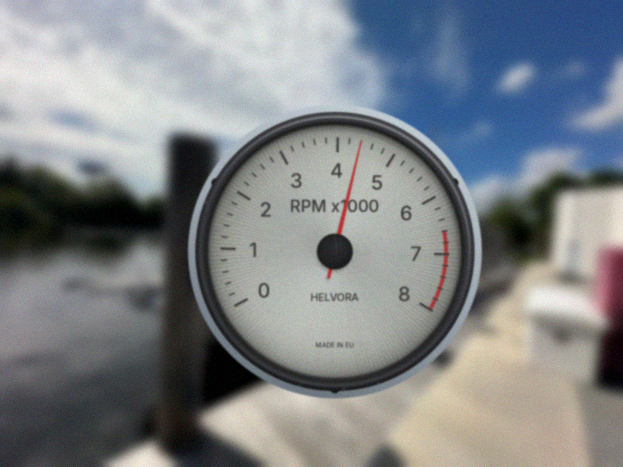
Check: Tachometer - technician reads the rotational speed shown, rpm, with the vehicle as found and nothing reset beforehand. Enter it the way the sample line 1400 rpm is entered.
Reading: 4400 rpm
